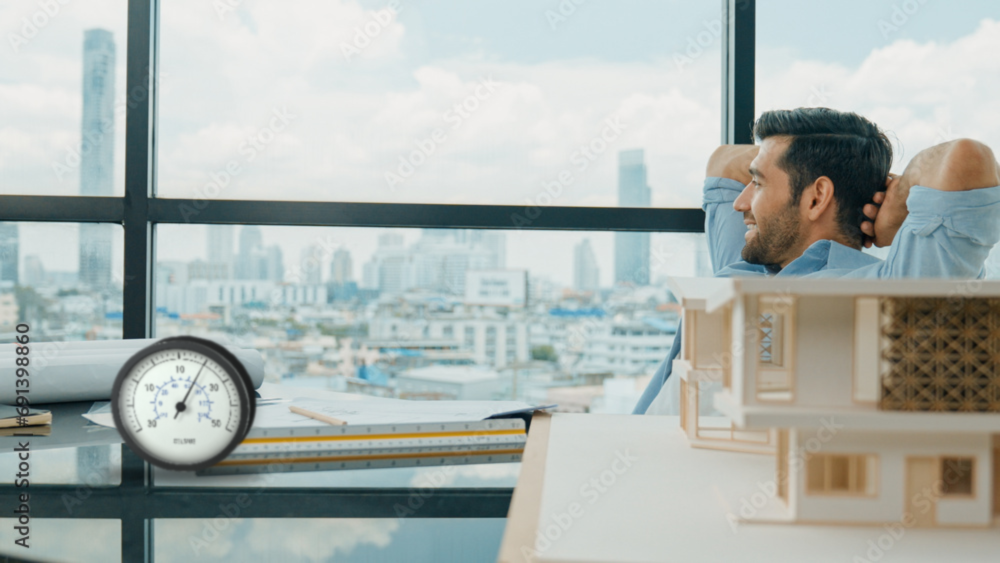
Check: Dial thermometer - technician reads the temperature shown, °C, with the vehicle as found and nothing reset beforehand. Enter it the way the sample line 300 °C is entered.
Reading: 20 °C
